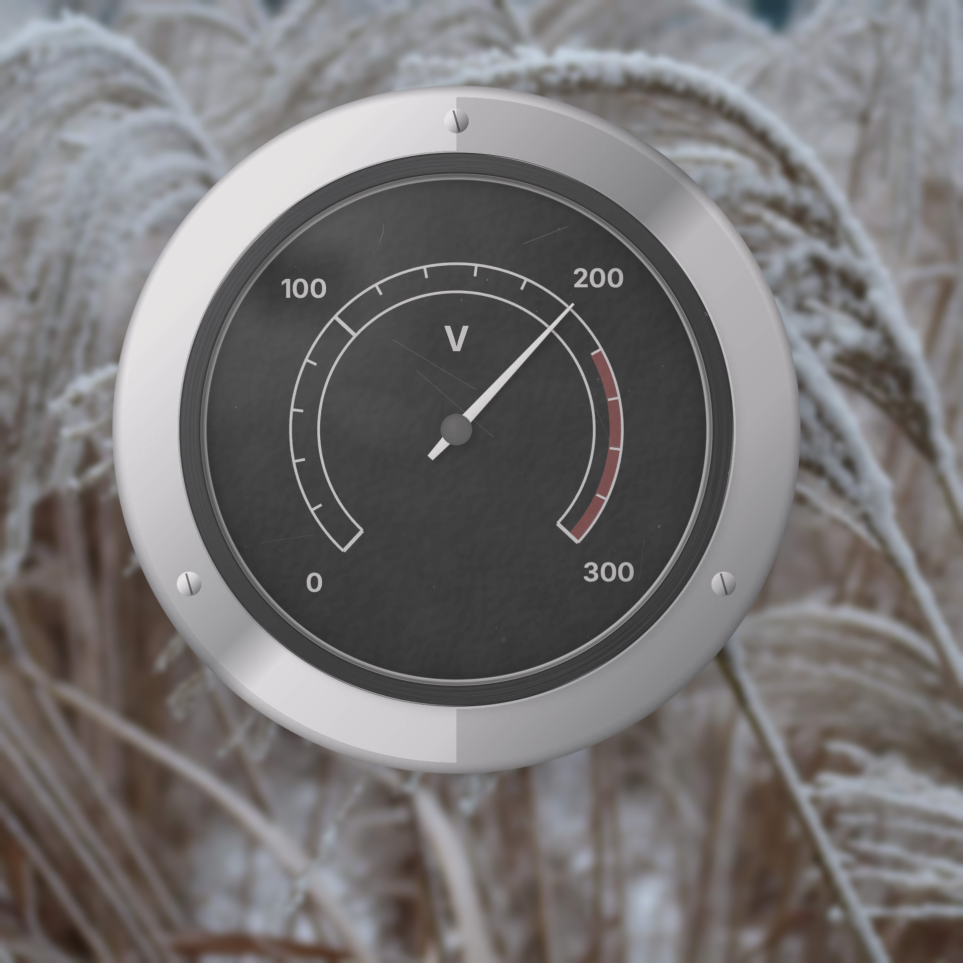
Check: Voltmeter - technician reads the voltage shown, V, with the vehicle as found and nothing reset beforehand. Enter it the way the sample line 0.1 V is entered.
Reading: 200 V
